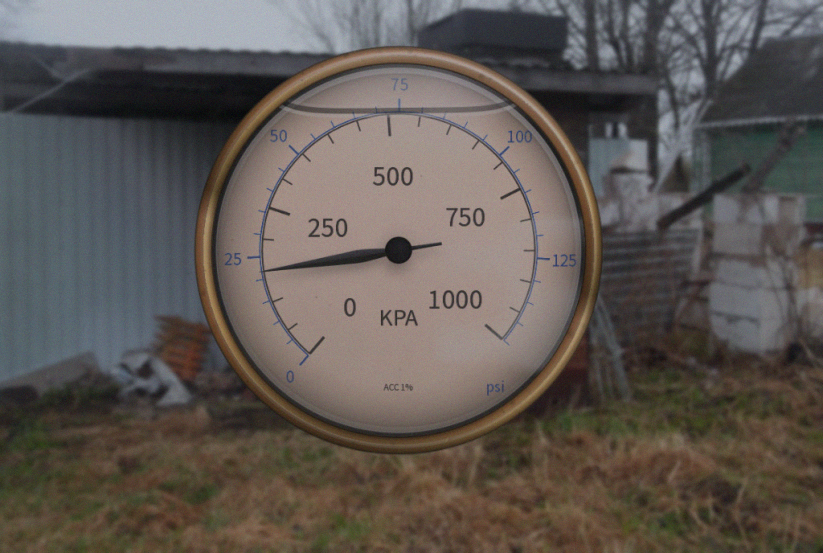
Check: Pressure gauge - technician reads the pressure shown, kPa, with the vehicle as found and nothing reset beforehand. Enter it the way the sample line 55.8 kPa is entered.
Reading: 150 kPa
